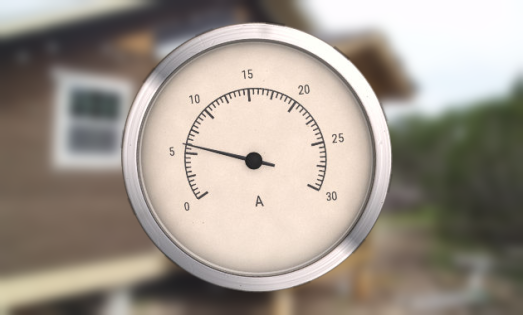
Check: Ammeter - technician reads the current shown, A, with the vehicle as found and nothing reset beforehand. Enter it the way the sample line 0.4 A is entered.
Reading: 6 A
